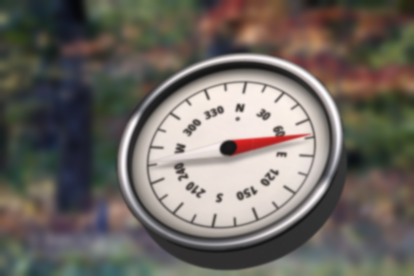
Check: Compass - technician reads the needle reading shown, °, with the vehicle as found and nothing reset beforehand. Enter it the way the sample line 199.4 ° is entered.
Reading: 75 °
